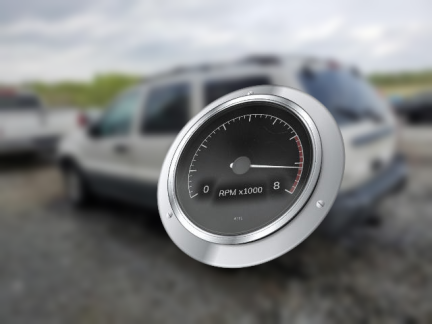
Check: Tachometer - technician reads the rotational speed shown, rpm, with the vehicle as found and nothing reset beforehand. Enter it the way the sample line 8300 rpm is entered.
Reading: 7200 rpm
